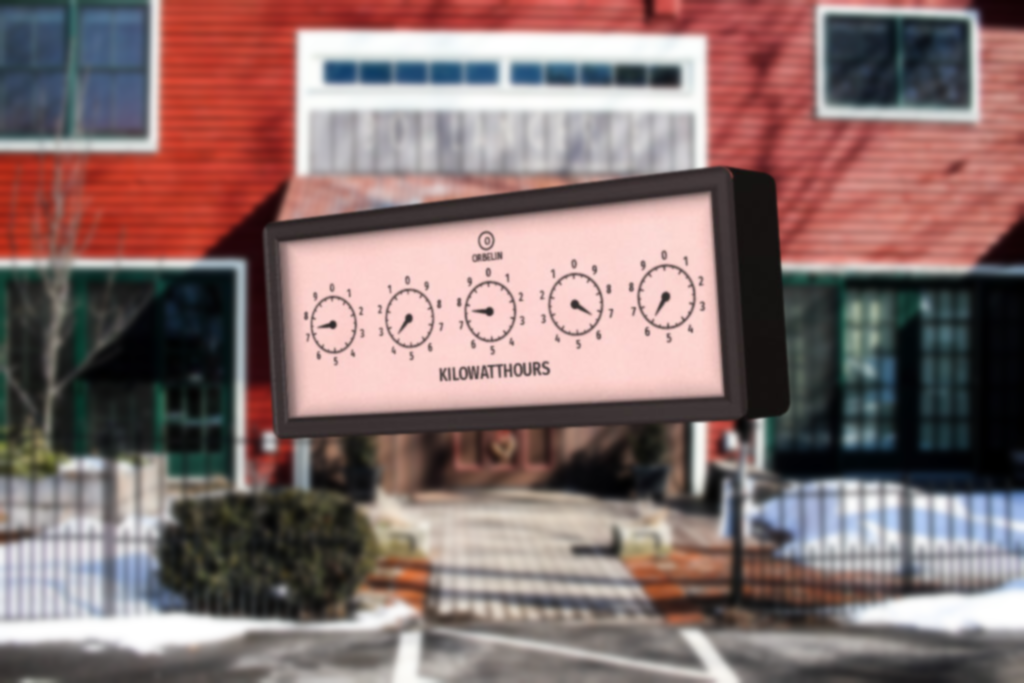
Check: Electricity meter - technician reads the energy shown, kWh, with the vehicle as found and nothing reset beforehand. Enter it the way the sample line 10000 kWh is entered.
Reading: 73766 kWh
